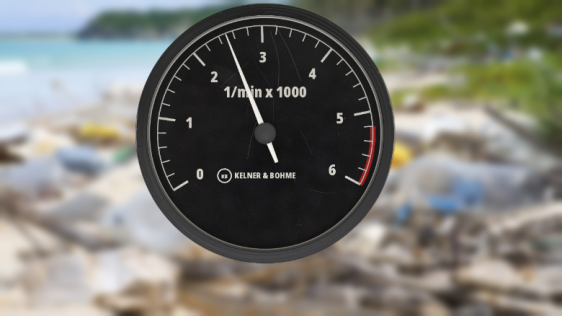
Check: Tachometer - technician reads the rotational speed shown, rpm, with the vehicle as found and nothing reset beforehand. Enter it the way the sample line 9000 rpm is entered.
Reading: 2500 rpm
